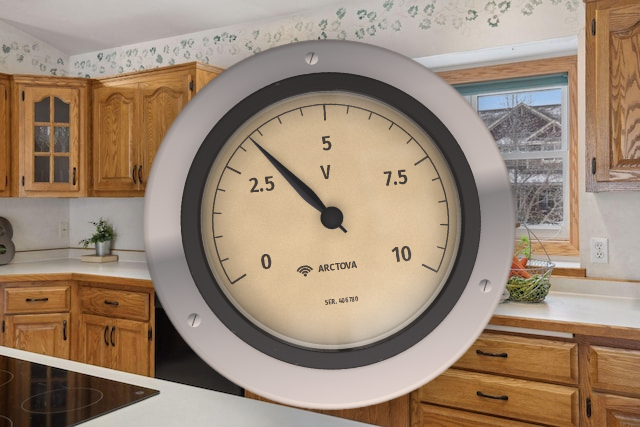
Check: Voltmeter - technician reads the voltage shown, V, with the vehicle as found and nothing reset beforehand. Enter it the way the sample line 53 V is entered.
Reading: 3.25 V
